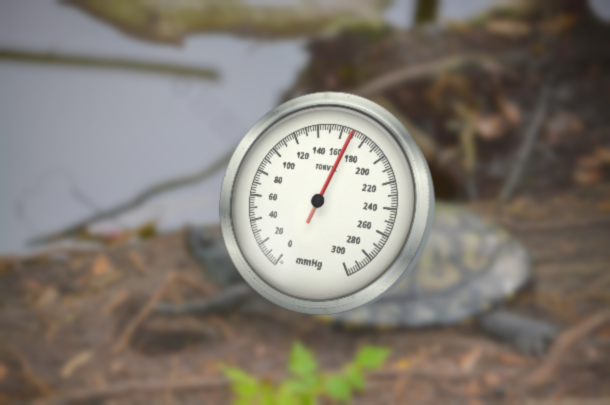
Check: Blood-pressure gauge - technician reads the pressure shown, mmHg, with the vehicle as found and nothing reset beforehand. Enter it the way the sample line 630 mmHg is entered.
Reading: 170 mmHg
